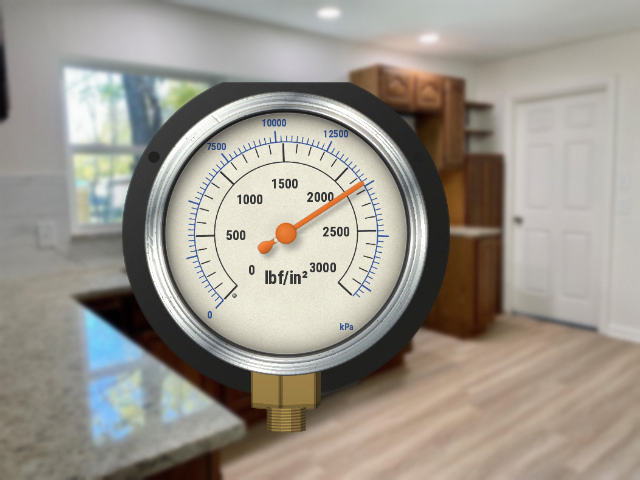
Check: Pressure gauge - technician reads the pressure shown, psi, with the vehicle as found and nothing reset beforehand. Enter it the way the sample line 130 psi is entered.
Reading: 2150 psi
